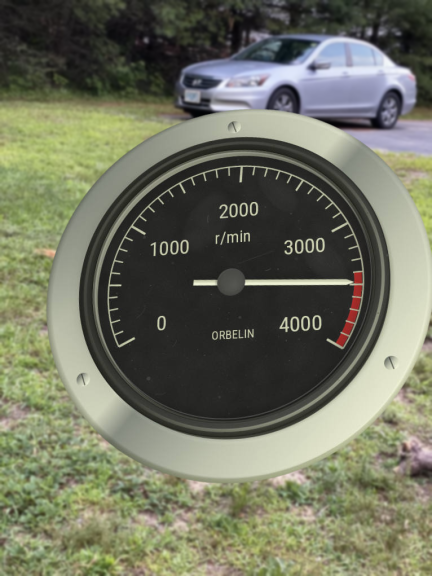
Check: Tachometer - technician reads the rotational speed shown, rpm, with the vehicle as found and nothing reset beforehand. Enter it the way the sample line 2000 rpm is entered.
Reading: 3500 rpm
